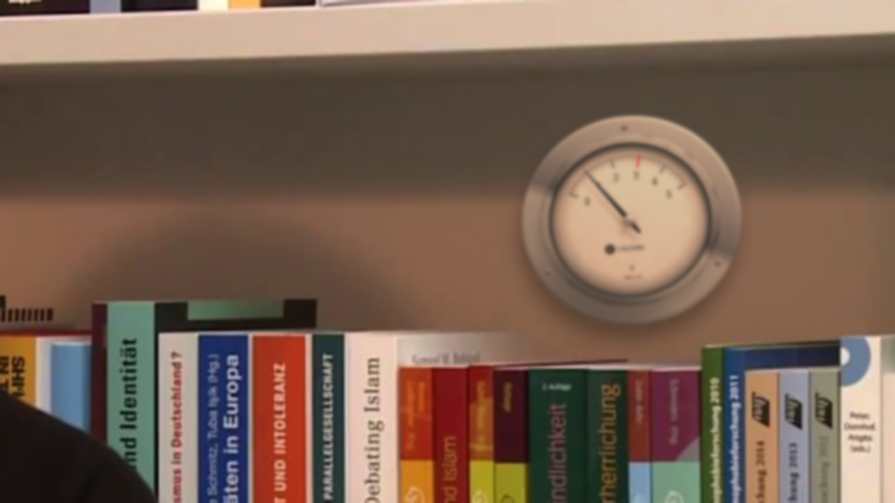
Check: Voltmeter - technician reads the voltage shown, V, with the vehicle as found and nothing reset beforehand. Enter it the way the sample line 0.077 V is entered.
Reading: 1 V
